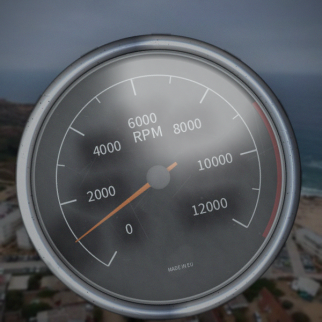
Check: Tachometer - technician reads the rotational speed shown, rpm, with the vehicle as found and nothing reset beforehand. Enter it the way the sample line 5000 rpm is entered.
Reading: 1000 rpm
